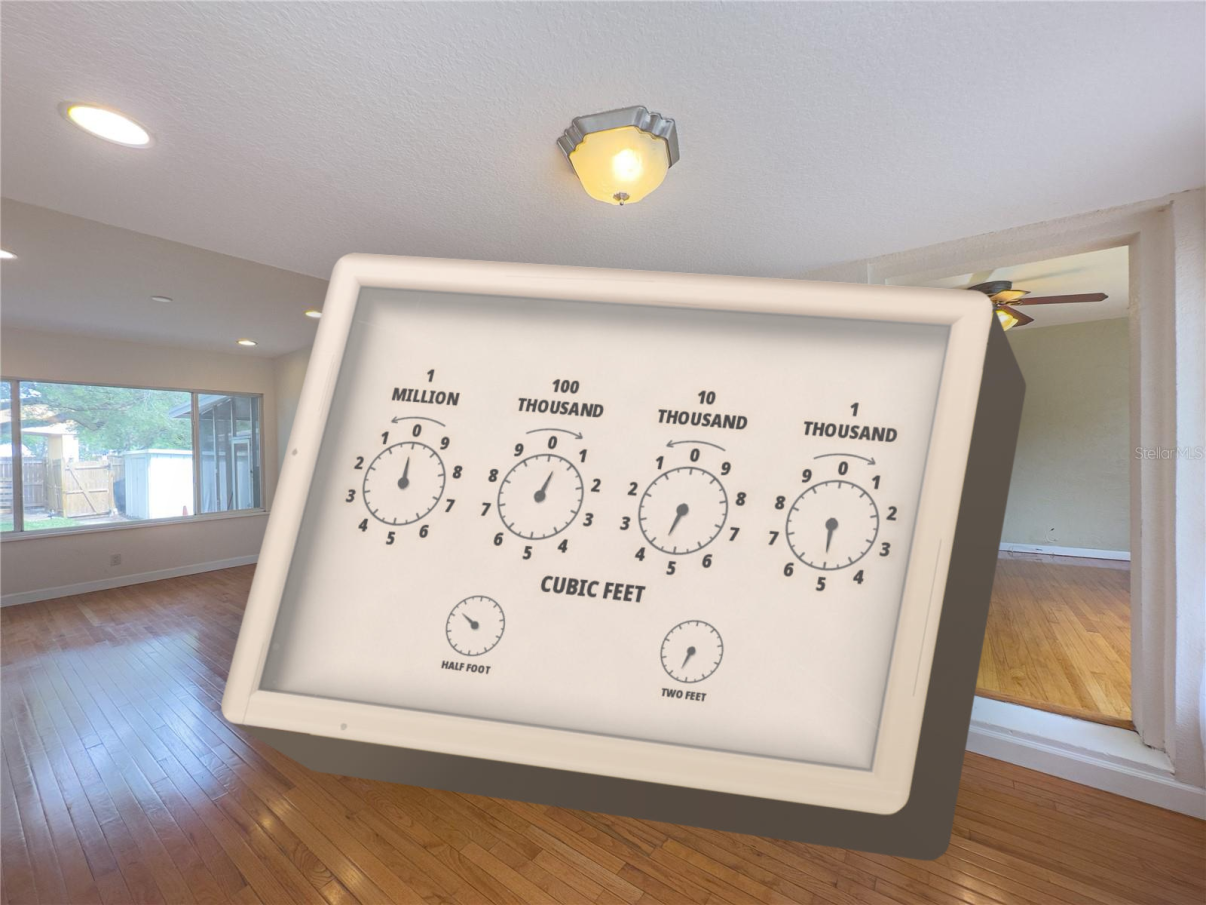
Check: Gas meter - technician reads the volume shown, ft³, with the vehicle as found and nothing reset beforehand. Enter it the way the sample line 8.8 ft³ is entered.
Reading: 4500 ft³
